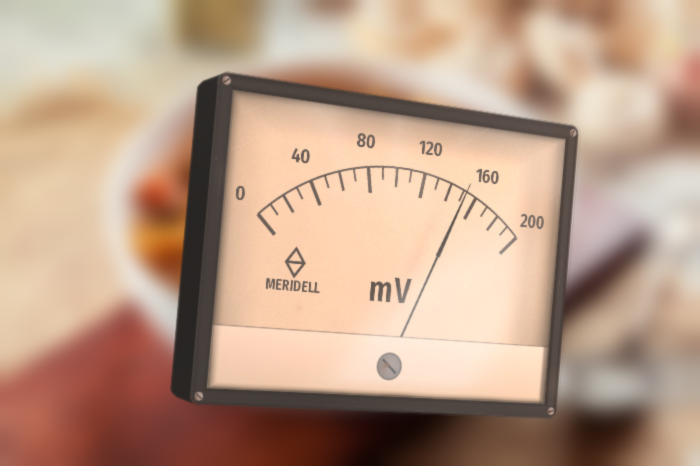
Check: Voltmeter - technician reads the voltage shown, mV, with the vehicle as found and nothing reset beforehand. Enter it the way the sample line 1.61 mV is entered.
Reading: 150 mV
